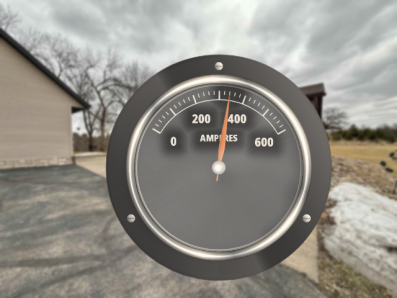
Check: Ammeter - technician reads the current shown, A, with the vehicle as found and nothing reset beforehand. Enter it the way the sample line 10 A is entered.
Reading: 340 A
